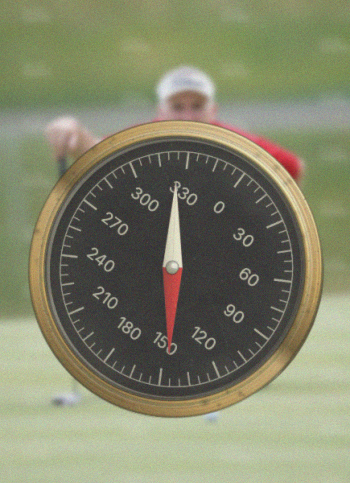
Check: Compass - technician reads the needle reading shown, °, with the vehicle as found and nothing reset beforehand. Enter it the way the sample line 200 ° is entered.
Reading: 145 °
